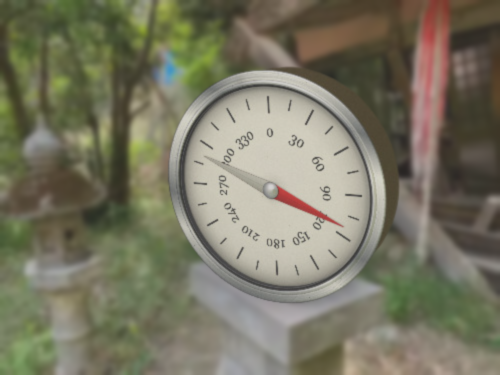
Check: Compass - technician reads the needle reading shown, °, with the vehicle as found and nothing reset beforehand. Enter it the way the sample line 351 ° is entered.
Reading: 112.5 °
